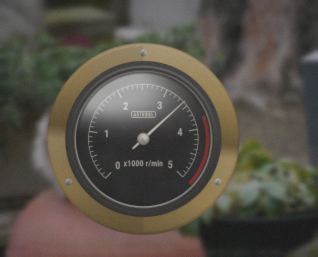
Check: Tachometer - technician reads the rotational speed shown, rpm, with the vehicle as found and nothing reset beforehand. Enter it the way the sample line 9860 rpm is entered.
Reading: 3400 rpm
